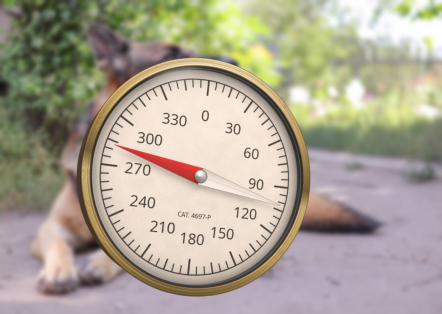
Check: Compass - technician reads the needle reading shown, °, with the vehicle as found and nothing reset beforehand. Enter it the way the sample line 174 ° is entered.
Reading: 282.5 °
